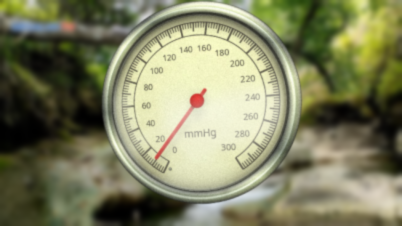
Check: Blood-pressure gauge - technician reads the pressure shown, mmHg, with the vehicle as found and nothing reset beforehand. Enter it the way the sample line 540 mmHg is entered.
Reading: 10 mmHg
